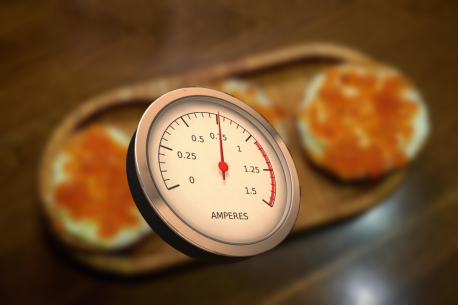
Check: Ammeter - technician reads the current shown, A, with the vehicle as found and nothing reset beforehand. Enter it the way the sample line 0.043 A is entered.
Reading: 0.75 A
